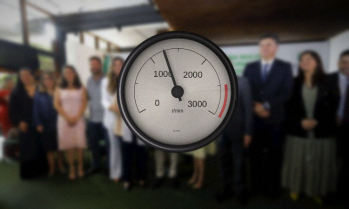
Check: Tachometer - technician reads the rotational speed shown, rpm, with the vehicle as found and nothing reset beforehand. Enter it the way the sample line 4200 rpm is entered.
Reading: 1250 rpm
